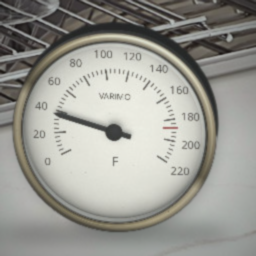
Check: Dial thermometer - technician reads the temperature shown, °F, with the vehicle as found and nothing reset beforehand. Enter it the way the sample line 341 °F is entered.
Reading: 40 °F
